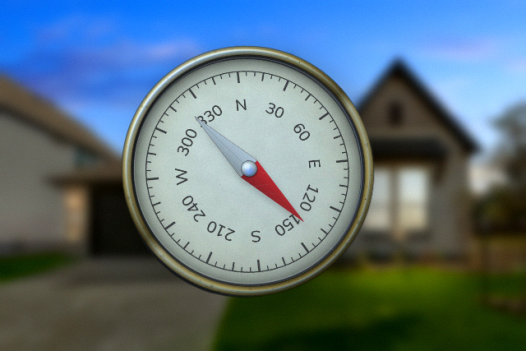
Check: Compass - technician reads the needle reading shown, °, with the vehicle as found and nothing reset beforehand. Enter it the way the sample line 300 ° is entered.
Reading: 140 °
